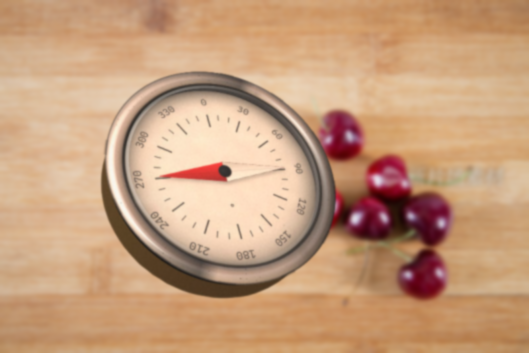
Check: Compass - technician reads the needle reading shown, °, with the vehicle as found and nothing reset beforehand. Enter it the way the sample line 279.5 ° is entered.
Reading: 270 °
